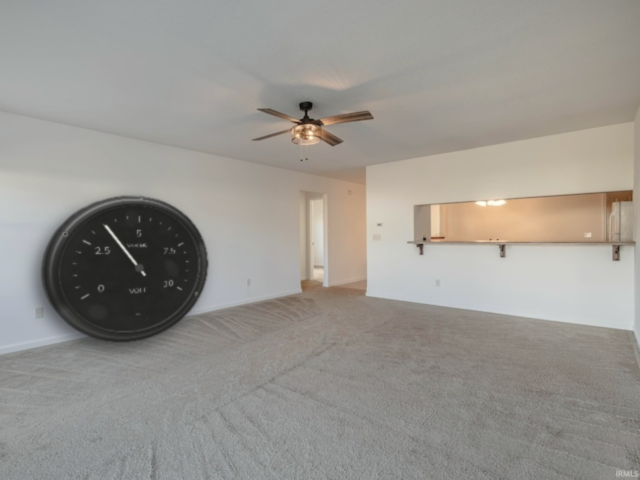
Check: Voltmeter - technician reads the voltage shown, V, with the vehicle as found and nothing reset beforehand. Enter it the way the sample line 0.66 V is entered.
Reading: 3.5 V
